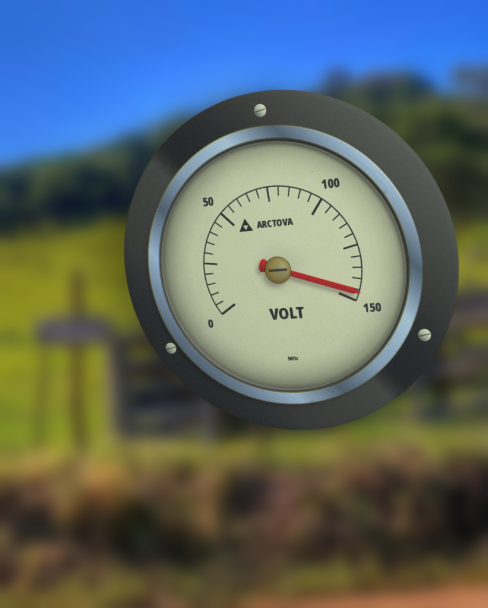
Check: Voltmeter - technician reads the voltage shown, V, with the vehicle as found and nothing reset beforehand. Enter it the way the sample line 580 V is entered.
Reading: 145 V
